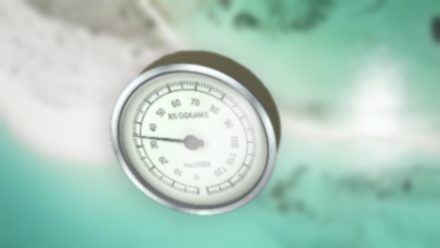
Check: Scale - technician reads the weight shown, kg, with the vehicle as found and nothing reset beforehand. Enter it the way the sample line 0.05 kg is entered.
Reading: 35 kg
